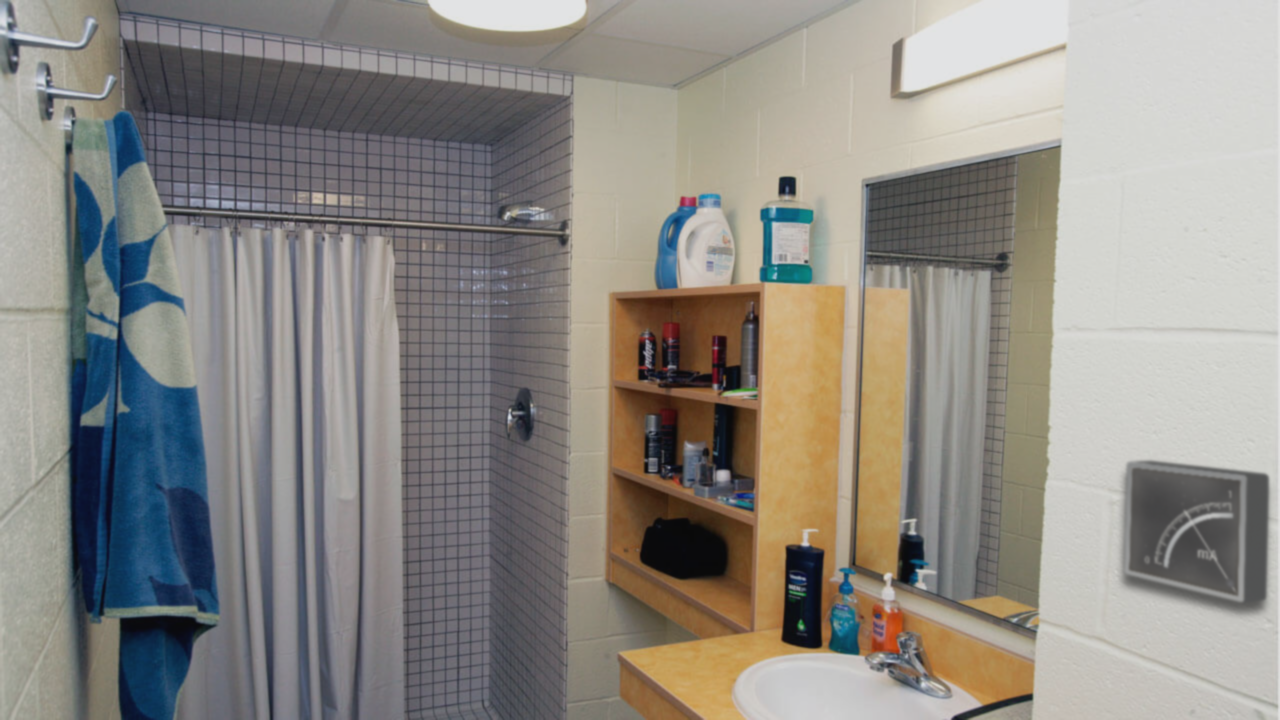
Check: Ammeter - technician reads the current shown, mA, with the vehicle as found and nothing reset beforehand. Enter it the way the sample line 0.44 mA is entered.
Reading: 0.6 mA
